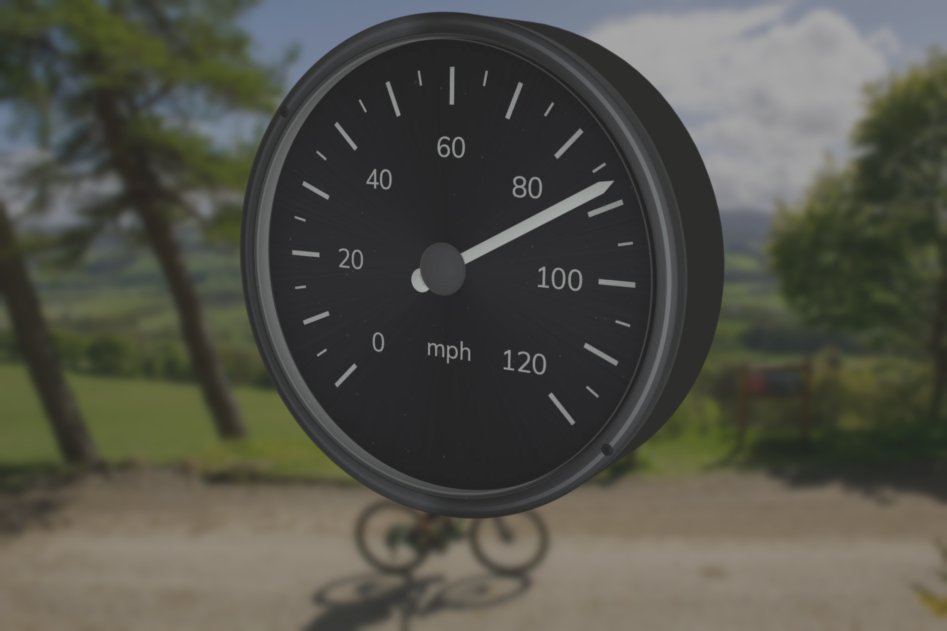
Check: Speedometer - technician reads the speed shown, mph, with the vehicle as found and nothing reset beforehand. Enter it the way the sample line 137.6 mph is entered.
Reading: 87.5 mph
